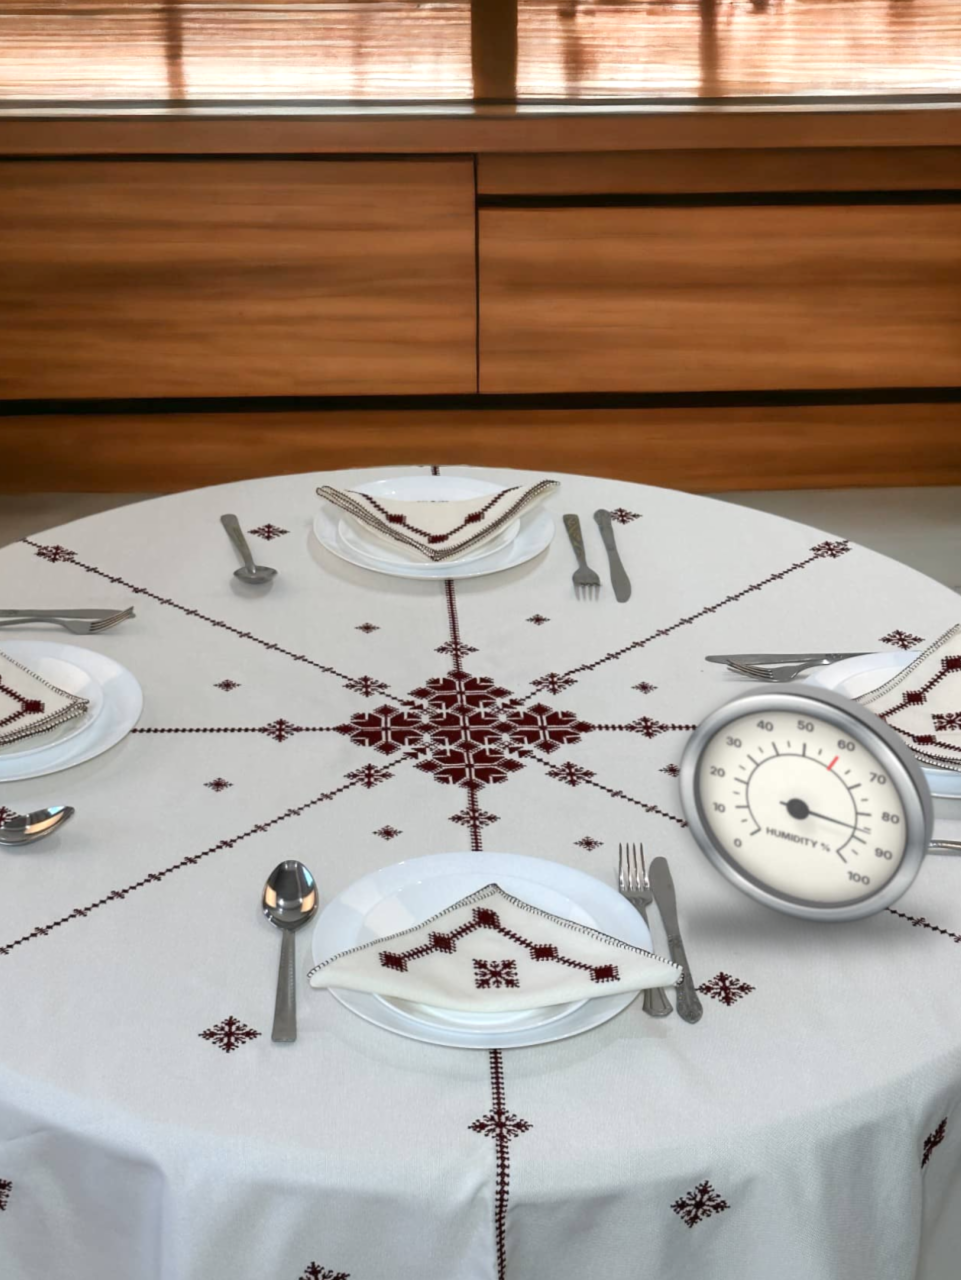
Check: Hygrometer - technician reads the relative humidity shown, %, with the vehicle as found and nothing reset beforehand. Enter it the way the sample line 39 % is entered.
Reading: 85 %
